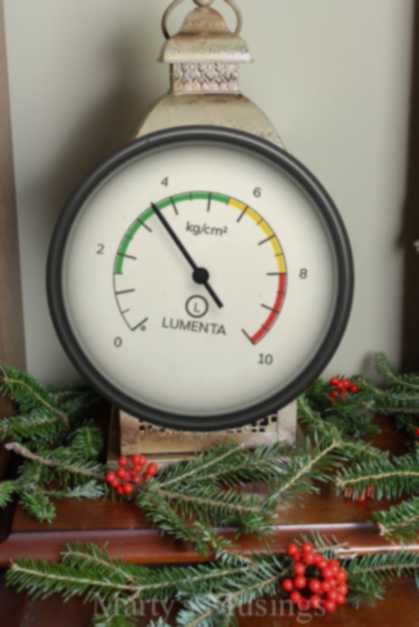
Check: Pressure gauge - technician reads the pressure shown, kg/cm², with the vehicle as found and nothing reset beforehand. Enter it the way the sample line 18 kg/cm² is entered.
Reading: 3.5 kg/cm²
